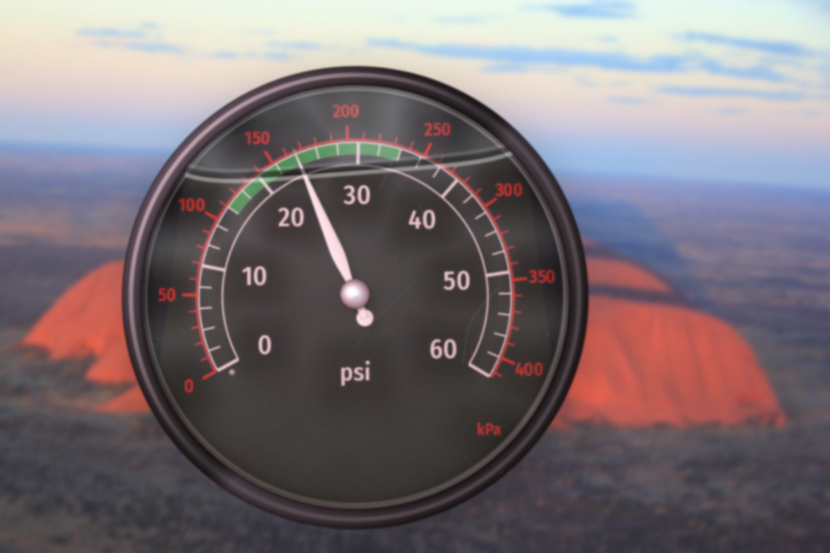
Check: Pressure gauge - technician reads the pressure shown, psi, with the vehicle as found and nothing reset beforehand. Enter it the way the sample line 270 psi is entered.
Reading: 24 psi
